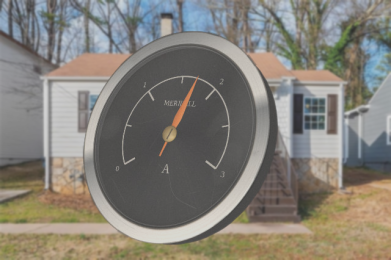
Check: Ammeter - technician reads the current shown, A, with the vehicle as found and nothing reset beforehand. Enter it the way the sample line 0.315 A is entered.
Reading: 1.75 A
